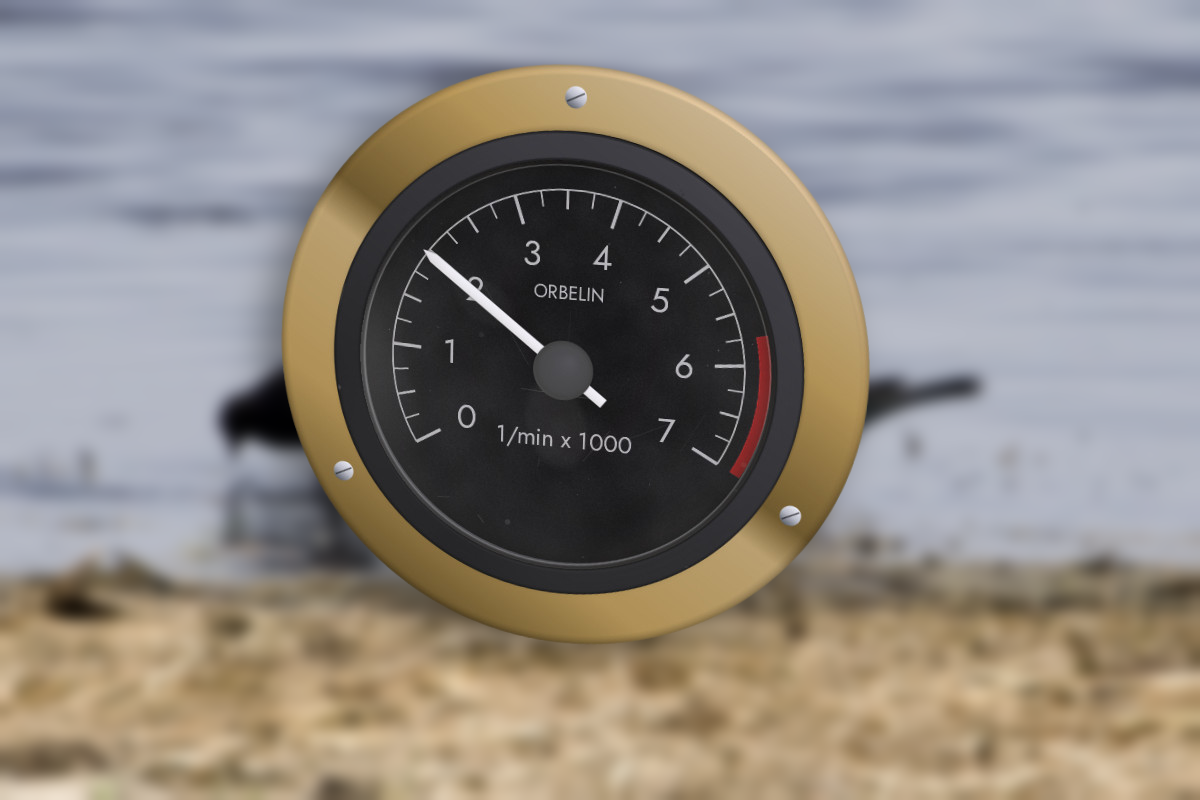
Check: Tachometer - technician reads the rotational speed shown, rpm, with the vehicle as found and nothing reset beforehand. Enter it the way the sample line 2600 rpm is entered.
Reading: 2000 rpm
